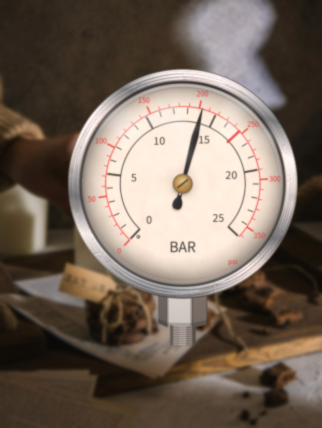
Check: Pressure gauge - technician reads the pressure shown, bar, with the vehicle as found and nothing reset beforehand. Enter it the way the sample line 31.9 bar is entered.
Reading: 14 bar
